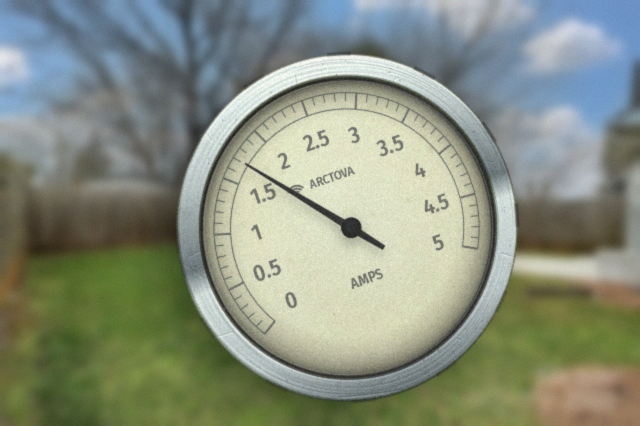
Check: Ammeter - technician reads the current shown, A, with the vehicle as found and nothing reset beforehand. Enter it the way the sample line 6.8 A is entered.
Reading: 1.7 A
